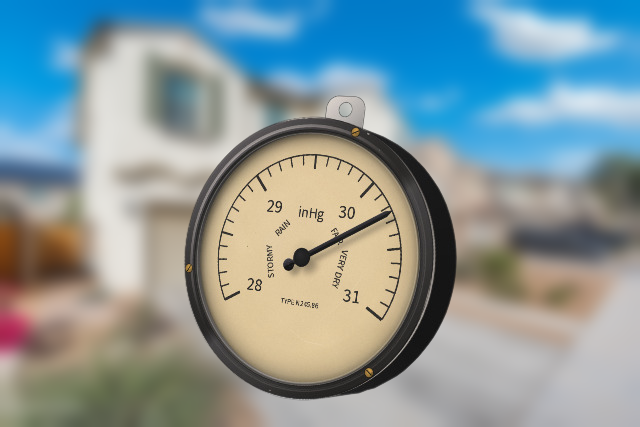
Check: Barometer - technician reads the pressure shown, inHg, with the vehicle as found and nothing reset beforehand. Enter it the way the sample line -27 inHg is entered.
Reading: 30.25 inHg
